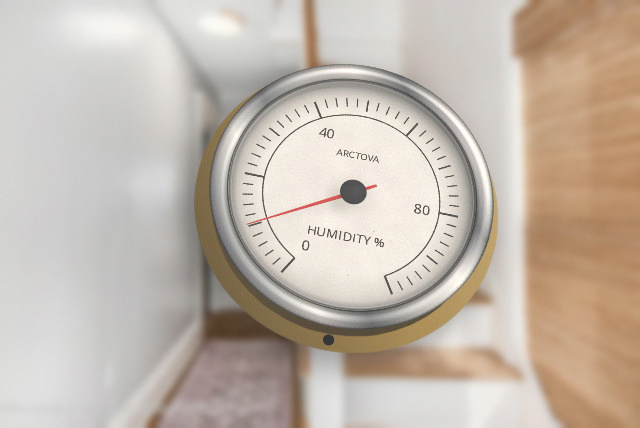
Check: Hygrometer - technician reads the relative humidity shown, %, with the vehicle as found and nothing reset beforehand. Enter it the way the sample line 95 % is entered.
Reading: 10 %
